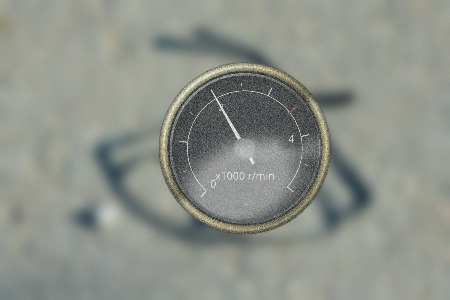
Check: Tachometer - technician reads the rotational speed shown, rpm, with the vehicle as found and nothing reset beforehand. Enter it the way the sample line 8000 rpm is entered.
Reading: 2000 rpm
